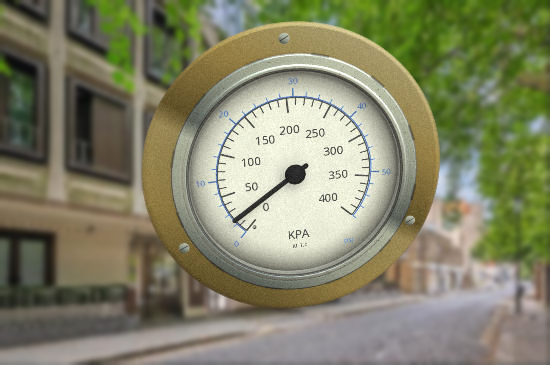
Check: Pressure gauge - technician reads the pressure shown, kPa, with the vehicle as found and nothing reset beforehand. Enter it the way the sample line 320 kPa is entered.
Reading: 20 kPa
